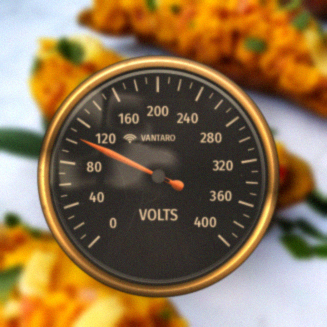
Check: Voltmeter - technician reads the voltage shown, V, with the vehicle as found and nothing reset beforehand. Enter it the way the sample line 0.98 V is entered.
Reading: 105 V
